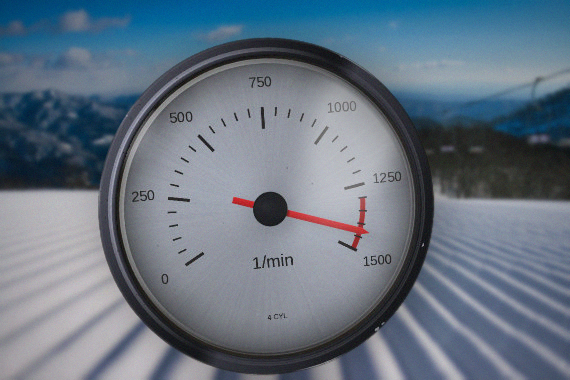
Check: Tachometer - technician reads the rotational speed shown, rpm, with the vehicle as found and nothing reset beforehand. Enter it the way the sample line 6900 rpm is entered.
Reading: 1425 rpm
